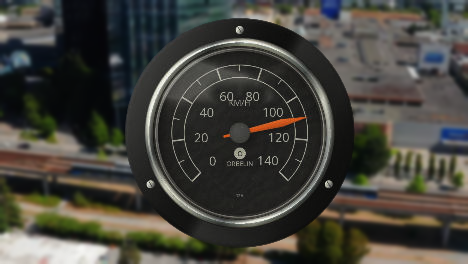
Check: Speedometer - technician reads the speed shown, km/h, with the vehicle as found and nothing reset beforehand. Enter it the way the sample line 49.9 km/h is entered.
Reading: 110 km/h
